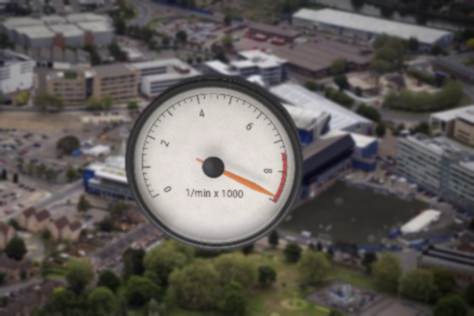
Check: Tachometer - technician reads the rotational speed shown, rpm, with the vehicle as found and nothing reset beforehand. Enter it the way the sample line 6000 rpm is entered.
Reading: 8800 rpm
